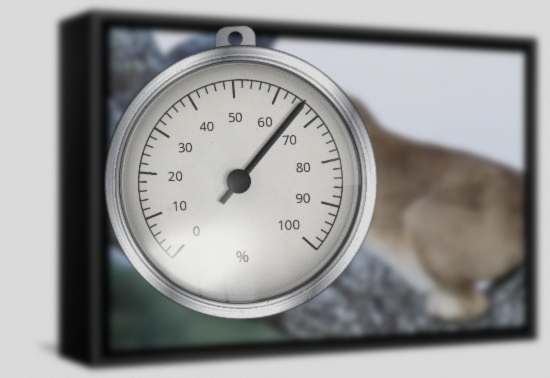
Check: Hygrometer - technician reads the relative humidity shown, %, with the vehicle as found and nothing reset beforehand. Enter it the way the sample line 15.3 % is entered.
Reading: 66 %
